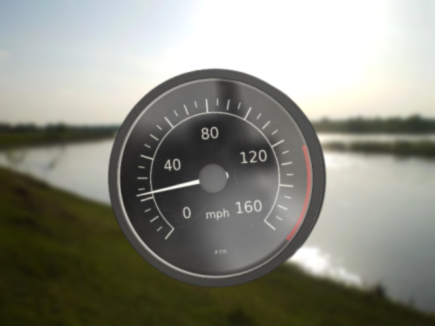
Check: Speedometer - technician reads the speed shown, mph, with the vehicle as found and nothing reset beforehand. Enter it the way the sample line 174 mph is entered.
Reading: 22.5 mph
